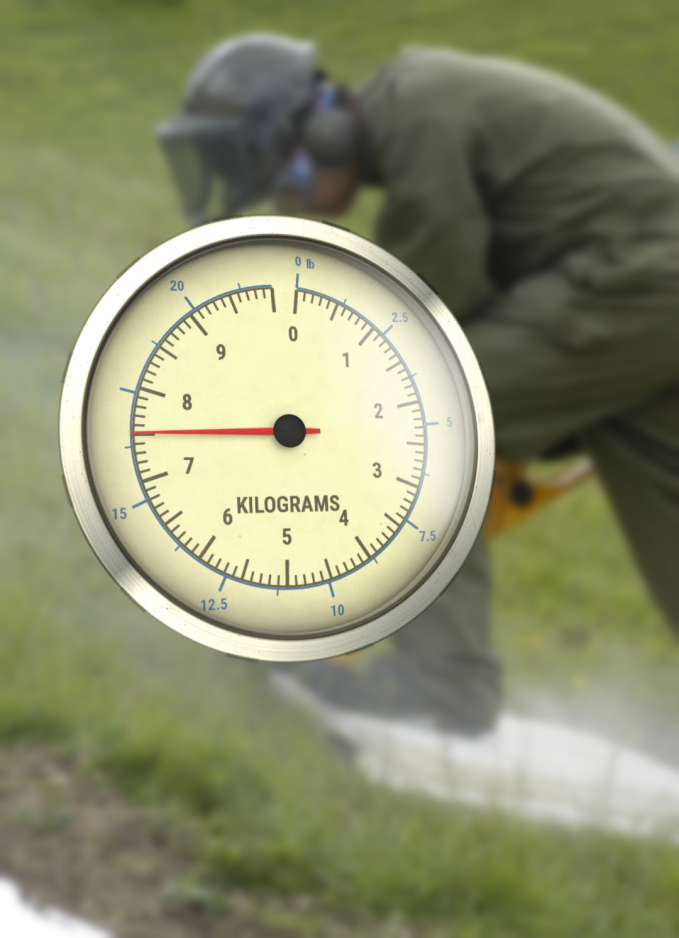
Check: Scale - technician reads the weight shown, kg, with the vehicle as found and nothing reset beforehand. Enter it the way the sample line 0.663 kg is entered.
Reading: 7.5 kg
